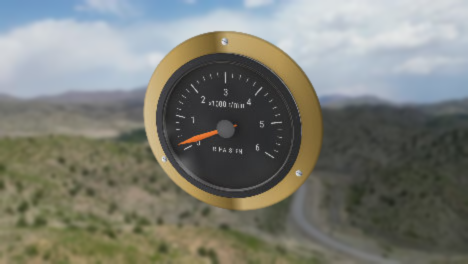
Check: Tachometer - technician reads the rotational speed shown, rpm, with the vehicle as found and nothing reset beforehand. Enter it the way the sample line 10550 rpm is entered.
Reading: 200 rpm
